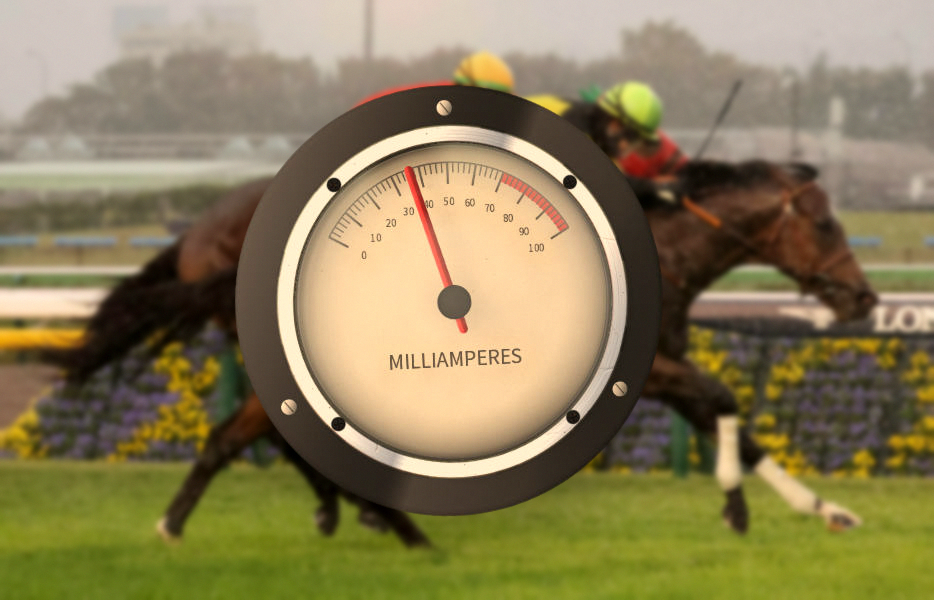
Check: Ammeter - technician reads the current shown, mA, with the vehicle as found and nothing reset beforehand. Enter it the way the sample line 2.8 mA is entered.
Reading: 36 mA
